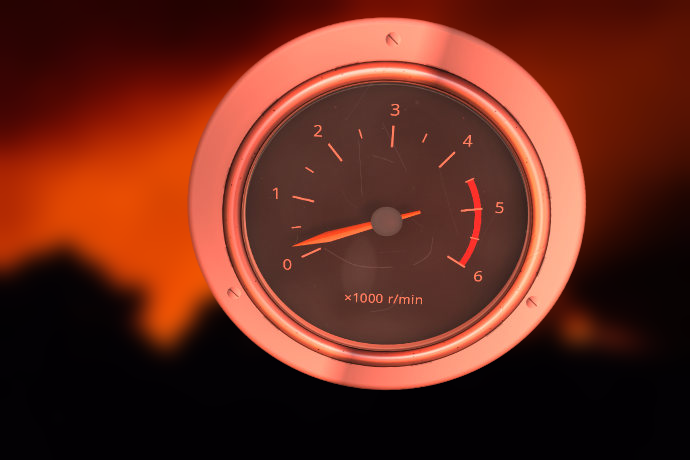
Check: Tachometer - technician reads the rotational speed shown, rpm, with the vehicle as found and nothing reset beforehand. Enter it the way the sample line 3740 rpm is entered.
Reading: 250 rpm
